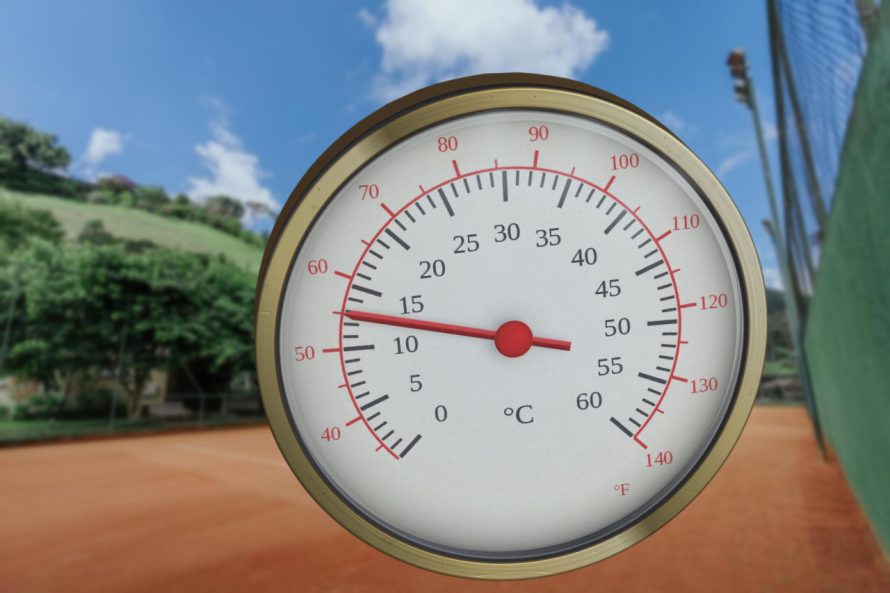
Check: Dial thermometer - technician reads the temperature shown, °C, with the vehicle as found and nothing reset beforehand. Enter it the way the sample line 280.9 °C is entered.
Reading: 13 °C
